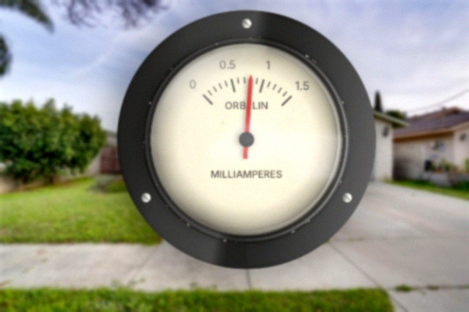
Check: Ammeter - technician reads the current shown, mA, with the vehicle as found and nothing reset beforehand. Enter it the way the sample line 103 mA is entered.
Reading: 0.8 mA
